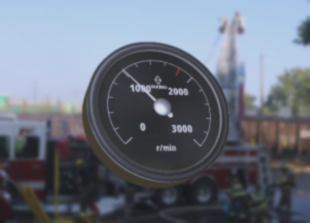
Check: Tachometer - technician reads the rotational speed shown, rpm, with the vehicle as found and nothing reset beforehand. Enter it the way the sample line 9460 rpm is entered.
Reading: 1000 rpm
